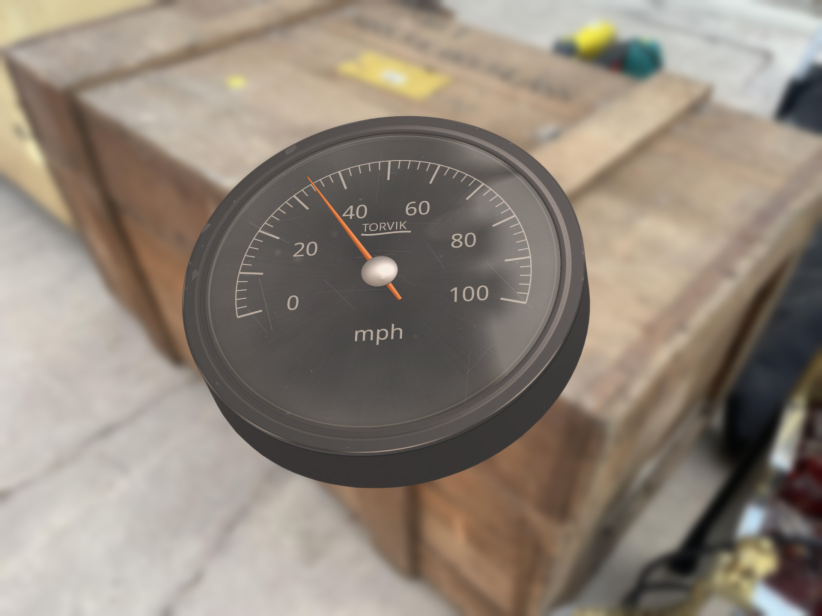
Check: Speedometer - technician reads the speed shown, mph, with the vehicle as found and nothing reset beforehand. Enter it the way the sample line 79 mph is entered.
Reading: 34 mph
